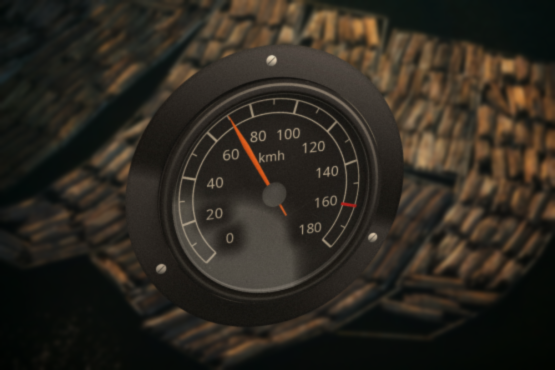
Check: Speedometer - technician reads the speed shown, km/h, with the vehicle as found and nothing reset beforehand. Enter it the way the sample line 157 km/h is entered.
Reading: 70 km/h
